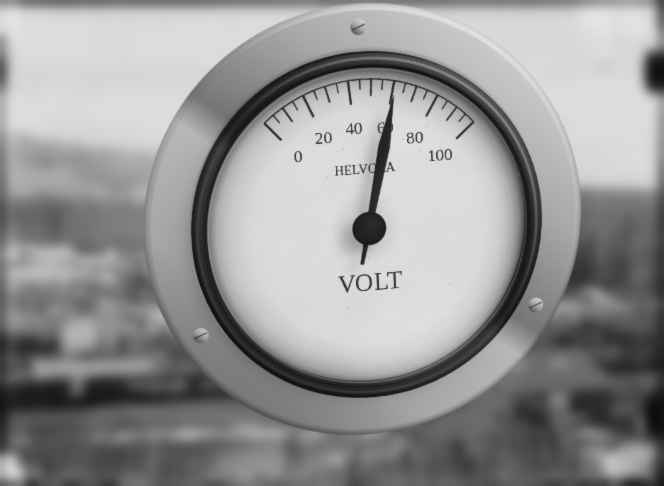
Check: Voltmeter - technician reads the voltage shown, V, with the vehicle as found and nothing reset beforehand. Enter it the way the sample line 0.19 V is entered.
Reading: 60 V
